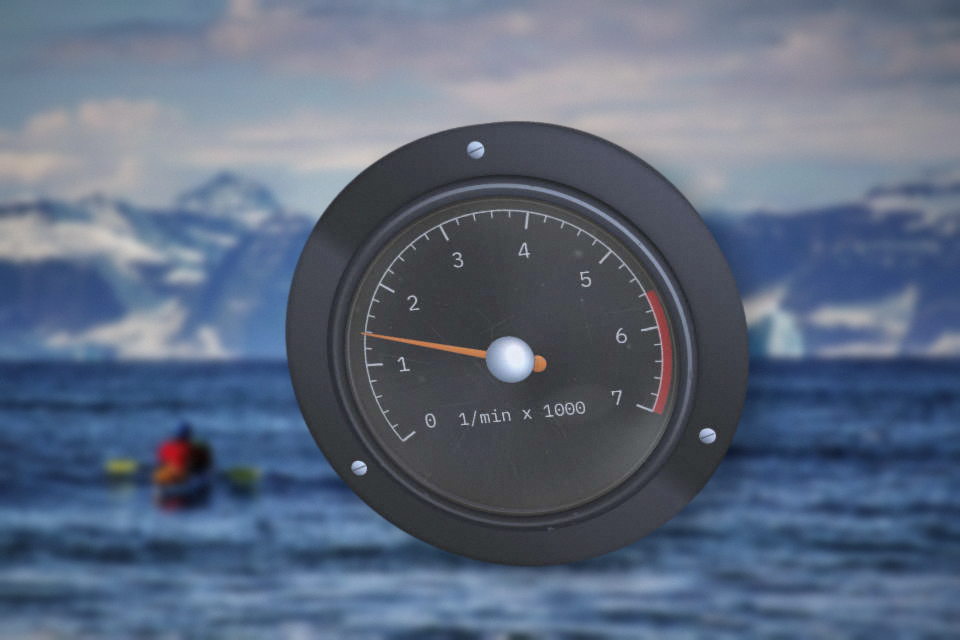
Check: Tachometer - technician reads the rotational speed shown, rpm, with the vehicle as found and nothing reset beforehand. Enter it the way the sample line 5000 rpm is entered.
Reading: 1400 rpm
